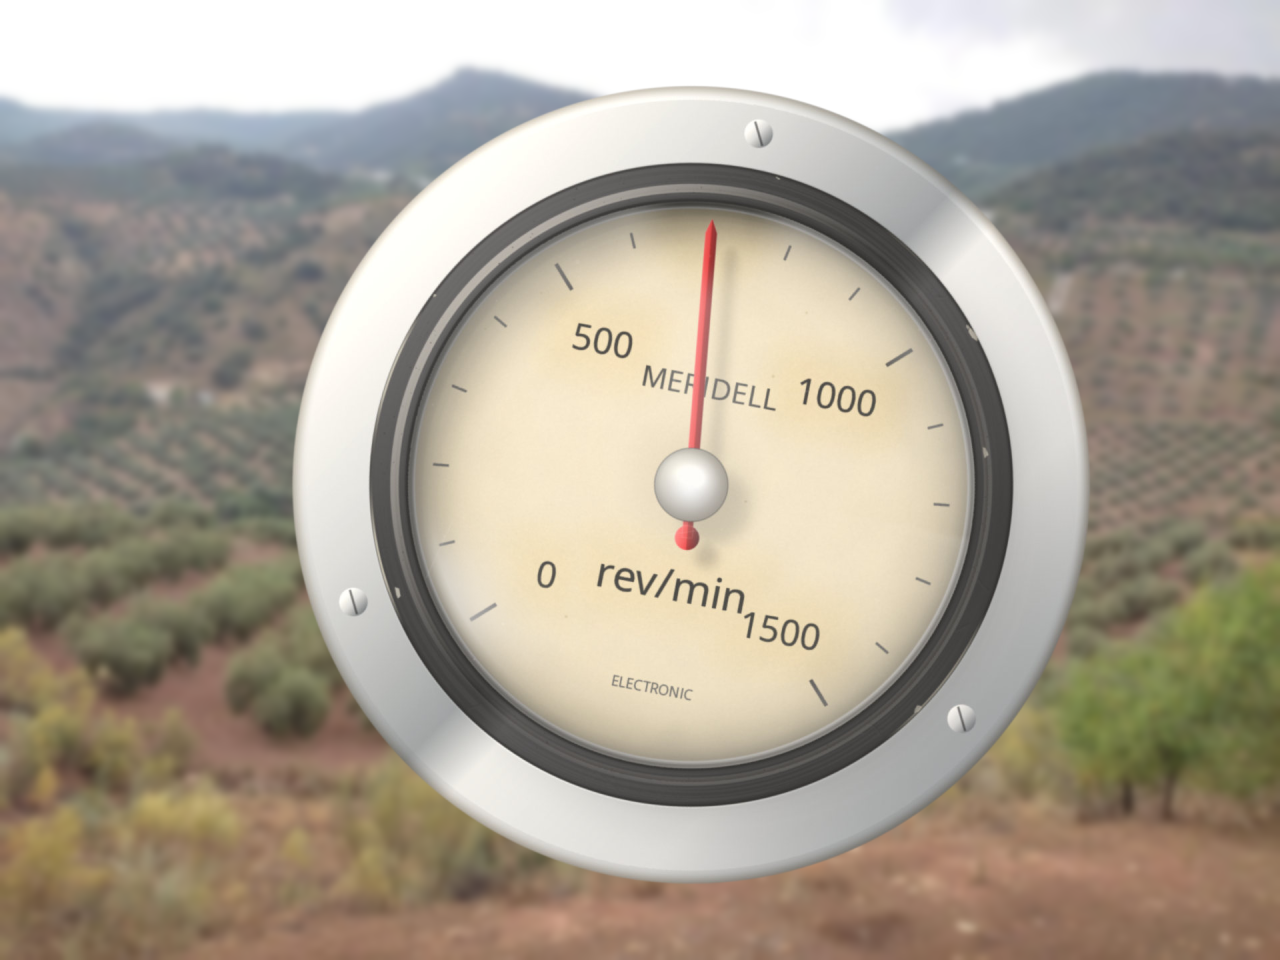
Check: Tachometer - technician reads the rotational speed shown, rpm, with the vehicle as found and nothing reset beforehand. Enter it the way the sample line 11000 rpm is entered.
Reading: 700 rpm
